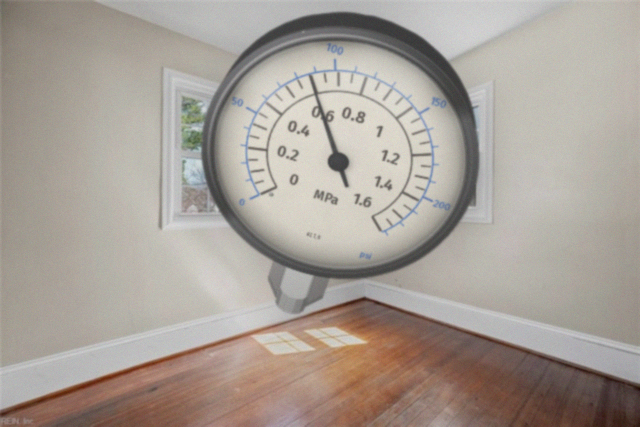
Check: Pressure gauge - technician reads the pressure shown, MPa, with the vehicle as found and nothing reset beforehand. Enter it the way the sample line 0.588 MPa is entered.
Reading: 0.6 MPa
